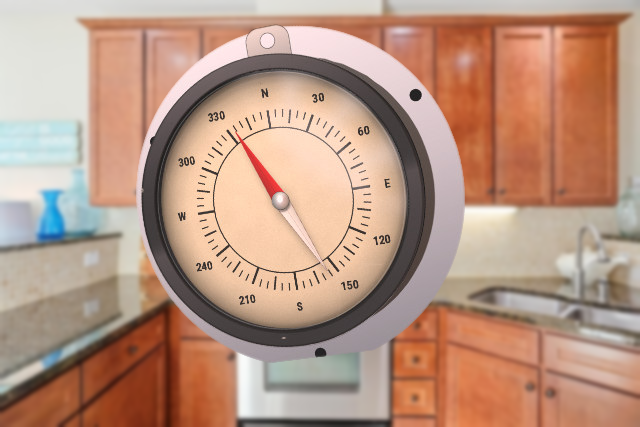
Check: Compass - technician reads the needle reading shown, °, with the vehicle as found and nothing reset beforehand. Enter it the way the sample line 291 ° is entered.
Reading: 335 °
